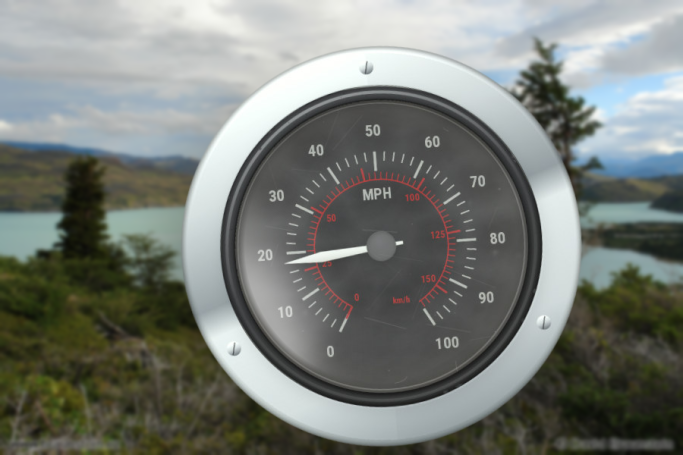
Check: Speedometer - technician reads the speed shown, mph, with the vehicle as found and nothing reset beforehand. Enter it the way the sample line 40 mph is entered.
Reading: 18 mph
